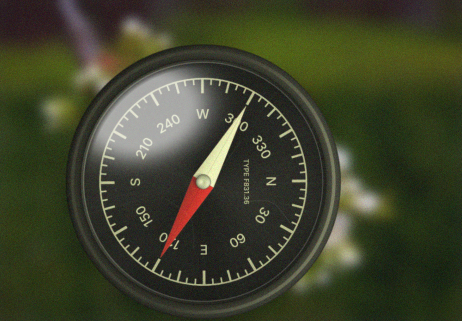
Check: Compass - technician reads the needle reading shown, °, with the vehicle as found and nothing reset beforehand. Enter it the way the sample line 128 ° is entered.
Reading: 120 °
